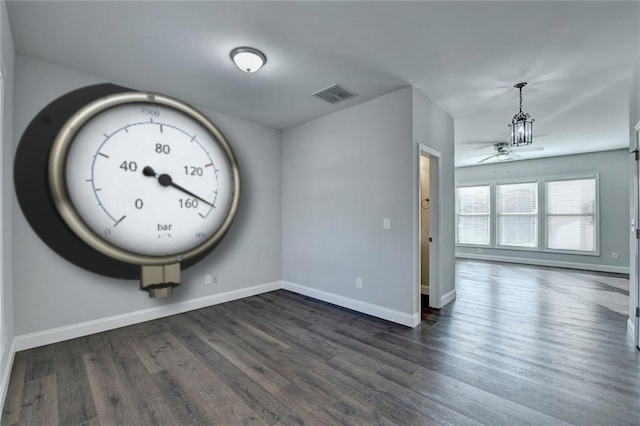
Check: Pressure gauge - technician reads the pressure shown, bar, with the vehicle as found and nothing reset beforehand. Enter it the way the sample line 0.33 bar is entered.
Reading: 150 bar
